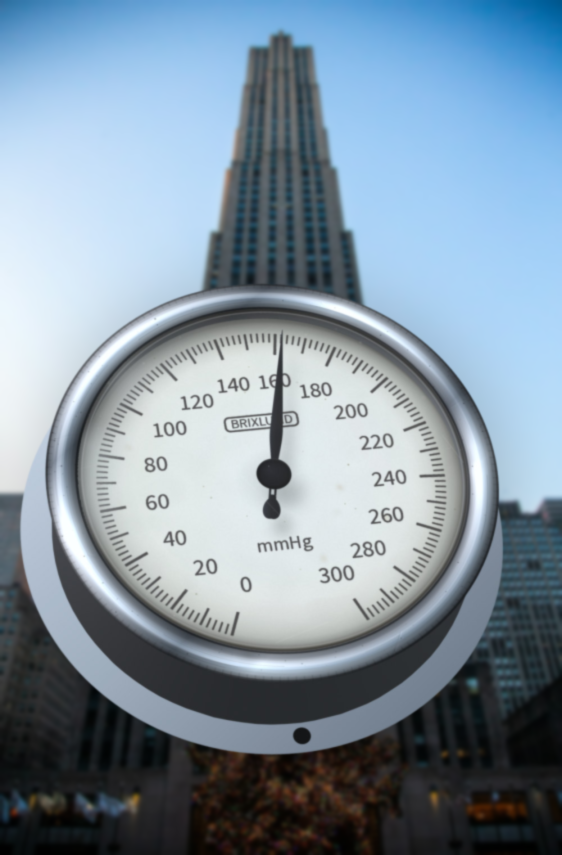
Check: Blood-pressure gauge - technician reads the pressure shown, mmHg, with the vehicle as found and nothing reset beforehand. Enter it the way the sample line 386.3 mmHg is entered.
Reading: 162 mmHg
